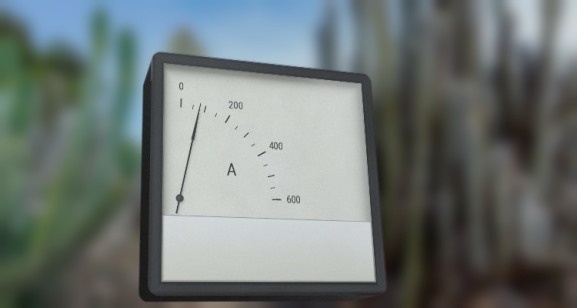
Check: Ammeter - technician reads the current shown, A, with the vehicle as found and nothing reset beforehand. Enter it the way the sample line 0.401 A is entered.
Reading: 75 A
